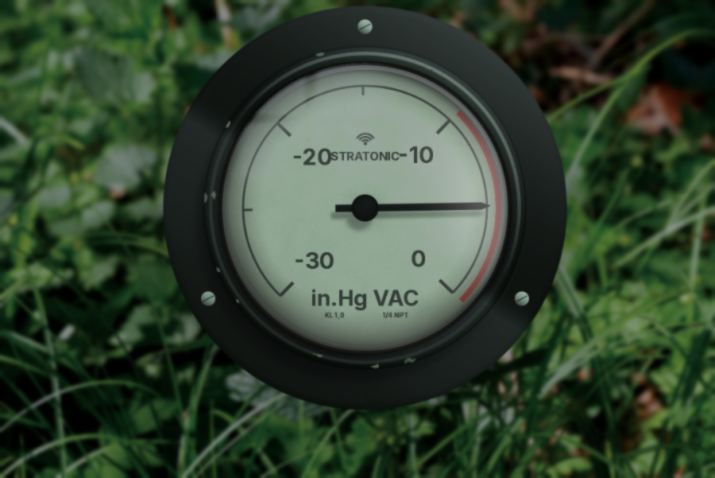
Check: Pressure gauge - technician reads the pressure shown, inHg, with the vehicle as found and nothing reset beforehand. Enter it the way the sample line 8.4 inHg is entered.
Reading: -5 inHg
